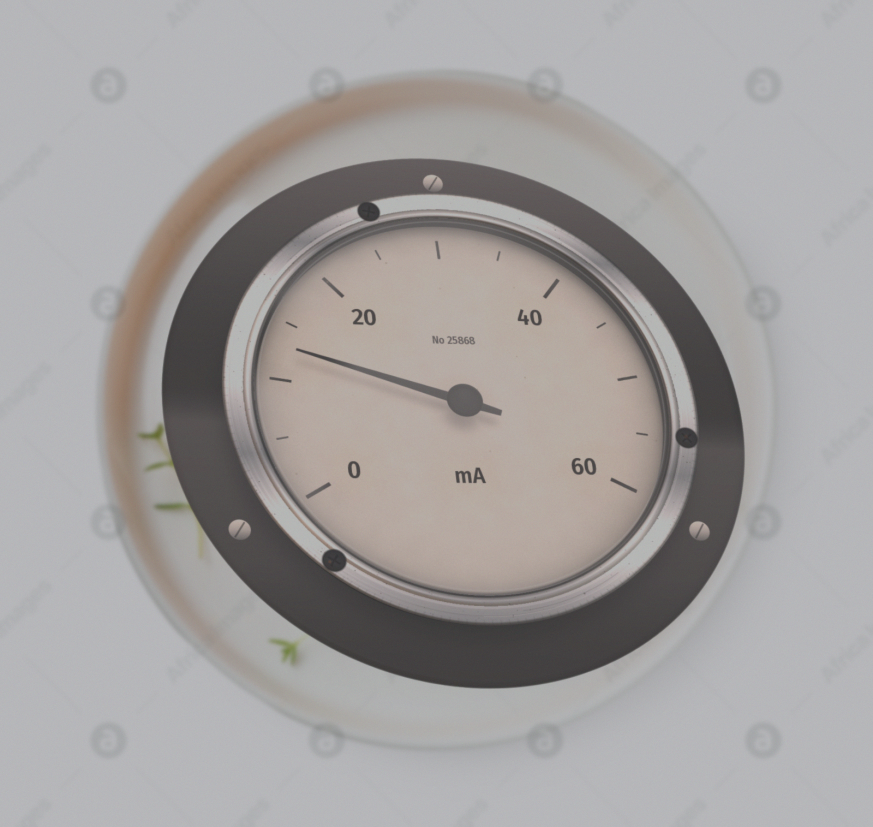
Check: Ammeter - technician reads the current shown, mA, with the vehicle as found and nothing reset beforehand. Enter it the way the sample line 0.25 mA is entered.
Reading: 12.5 mA
